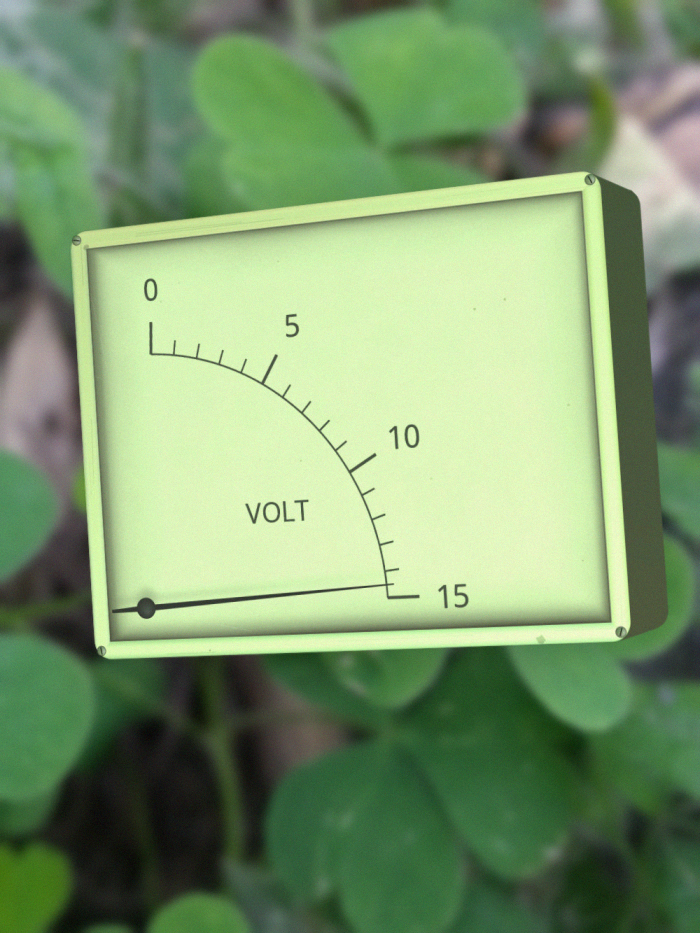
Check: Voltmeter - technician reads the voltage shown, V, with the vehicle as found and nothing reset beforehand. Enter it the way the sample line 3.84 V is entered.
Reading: 14.5 V
